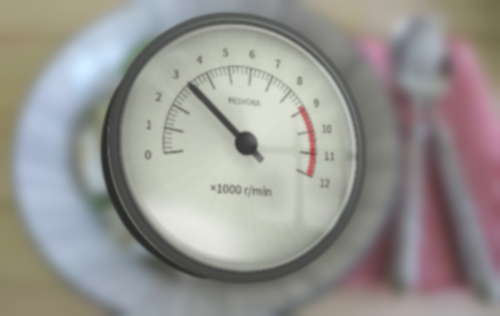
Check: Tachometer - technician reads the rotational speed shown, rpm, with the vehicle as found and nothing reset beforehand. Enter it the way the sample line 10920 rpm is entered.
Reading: 3000 rpm
